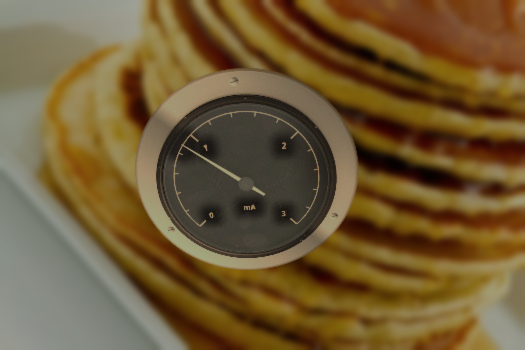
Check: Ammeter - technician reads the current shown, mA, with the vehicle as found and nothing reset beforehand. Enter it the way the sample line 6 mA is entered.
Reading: 0.9 mA
